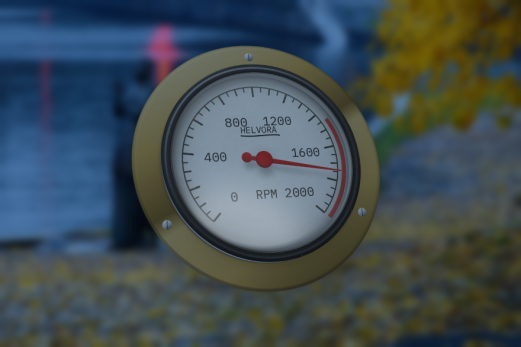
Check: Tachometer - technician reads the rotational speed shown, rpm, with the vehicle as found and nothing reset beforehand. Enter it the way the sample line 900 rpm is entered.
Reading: 1750 rpm
